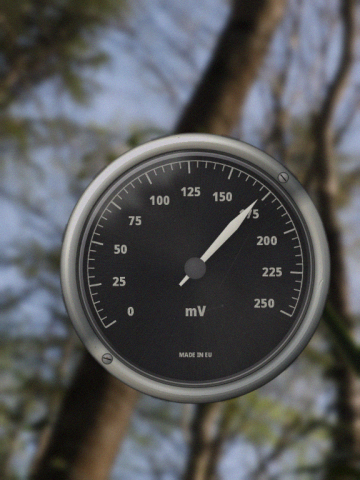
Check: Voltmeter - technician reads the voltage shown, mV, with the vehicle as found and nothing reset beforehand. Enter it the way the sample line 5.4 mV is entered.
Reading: 172.5 mV
